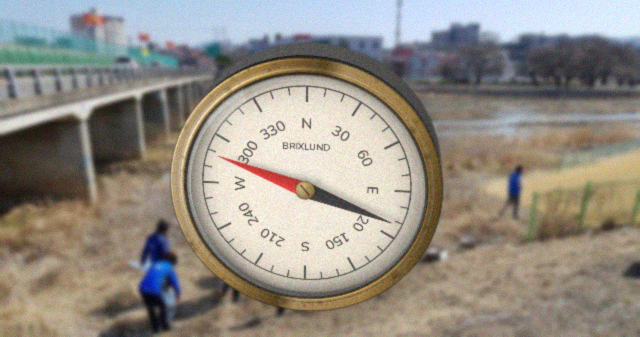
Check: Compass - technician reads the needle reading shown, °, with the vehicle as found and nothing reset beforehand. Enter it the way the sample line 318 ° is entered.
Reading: 290 °
